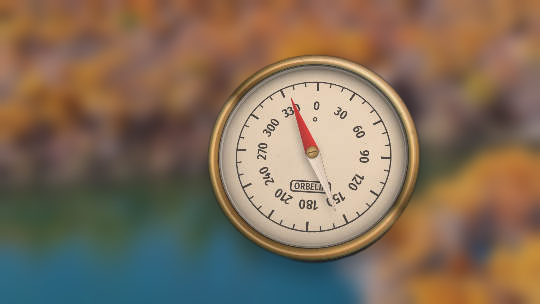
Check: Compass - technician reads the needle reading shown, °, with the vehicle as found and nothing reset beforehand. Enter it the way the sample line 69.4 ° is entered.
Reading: 335 °
